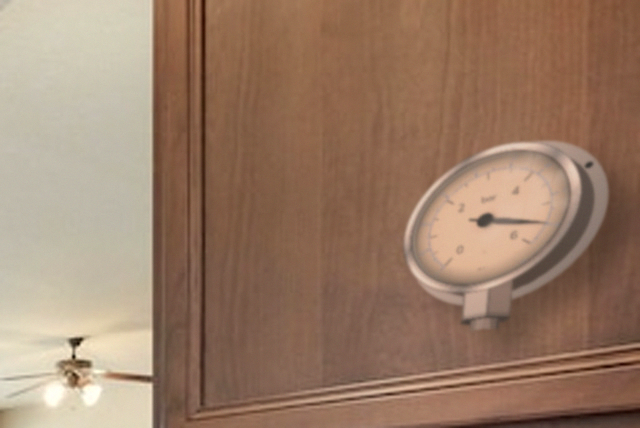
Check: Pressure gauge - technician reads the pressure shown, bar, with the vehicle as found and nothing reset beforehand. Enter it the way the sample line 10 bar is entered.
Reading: 5.5 bar
